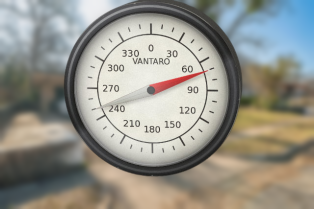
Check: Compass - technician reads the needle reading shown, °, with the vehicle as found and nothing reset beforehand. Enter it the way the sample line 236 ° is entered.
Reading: 70 °
